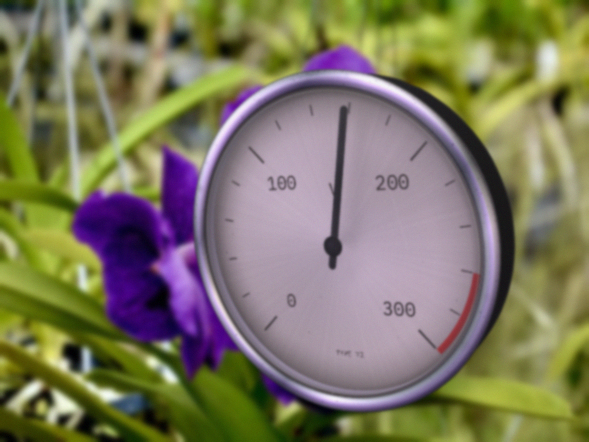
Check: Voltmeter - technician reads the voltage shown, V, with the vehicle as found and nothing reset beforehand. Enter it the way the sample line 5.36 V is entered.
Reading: 160 V
